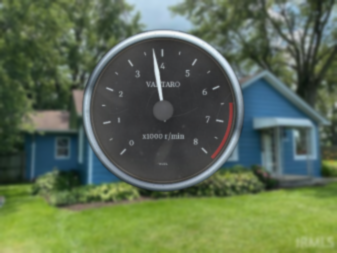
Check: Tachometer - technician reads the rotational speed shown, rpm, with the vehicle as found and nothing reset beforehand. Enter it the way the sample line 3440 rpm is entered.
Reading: 3750 rpm
